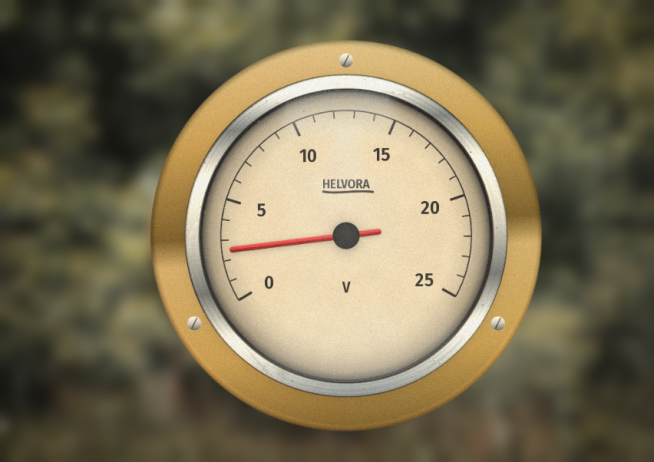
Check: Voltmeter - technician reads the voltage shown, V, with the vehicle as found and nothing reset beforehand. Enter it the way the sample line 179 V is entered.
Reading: 2.5 V
